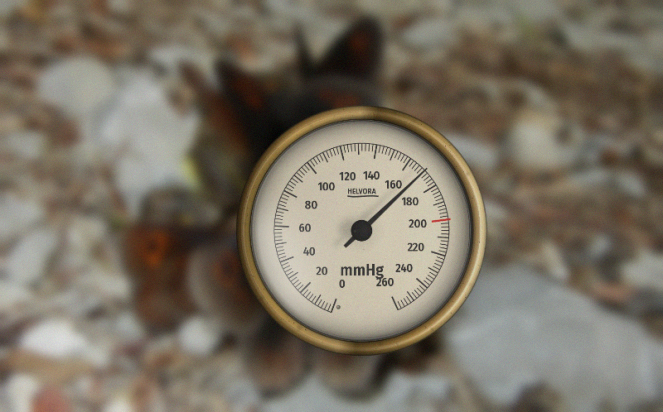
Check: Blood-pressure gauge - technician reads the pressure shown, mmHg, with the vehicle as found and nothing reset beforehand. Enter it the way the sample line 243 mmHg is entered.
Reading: 170 mmHg
